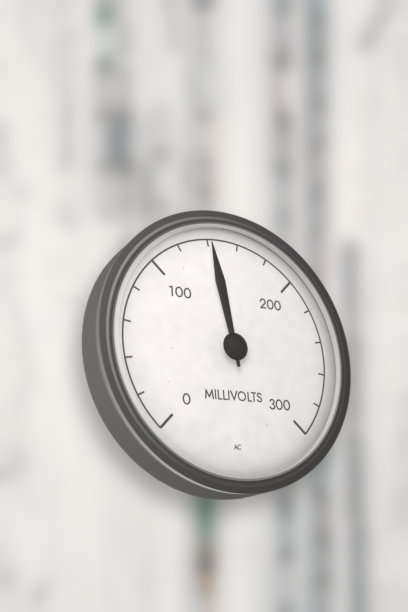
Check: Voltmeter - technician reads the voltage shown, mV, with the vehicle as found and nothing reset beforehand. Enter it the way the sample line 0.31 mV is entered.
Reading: 140 mV
